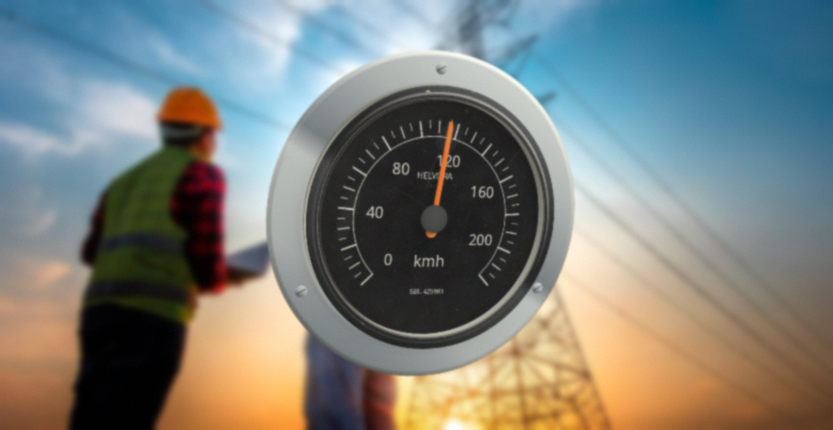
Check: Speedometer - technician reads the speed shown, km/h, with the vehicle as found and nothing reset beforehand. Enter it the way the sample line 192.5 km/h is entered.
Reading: 115 km/h
